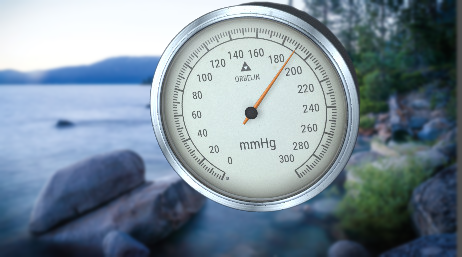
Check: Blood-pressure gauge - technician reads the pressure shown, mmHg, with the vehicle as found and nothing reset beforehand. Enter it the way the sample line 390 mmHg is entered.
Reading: 190 mmHg
